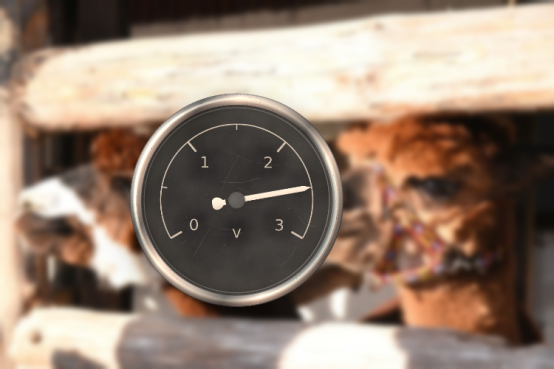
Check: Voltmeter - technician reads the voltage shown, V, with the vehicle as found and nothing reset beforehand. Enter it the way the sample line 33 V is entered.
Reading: 2.5 V
